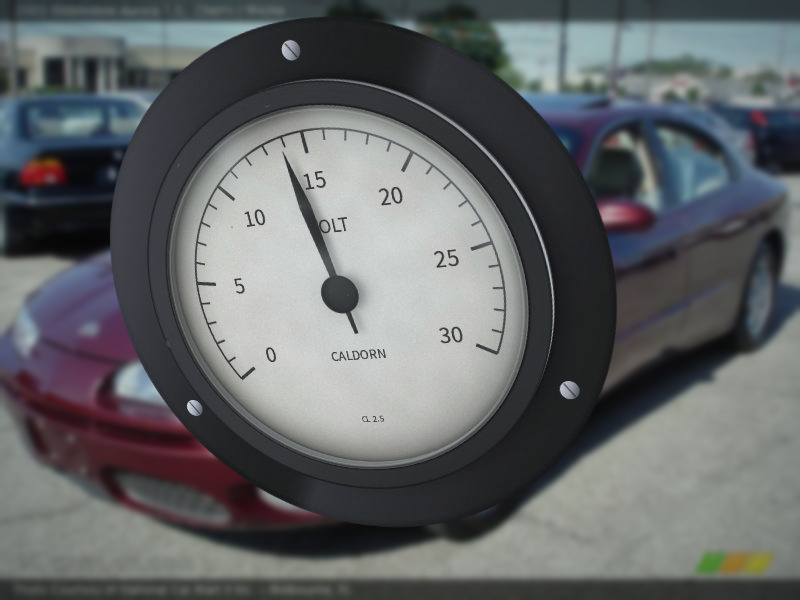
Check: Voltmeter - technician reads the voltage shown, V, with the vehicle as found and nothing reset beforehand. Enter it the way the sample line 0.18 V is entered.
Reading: 14 V
